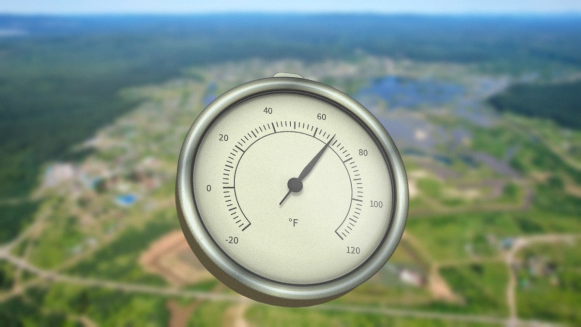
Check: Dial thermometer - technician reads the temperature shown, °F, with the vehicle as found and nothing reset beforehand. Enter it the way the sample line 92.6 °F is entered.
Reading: 68 °F
